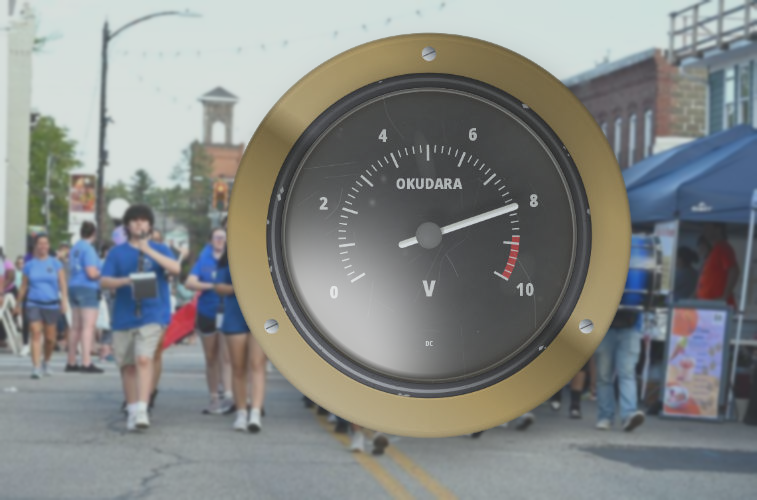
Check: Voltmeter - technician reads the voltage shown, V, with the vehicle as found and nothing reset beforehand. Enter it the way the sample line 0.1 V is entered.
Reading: 8 V
